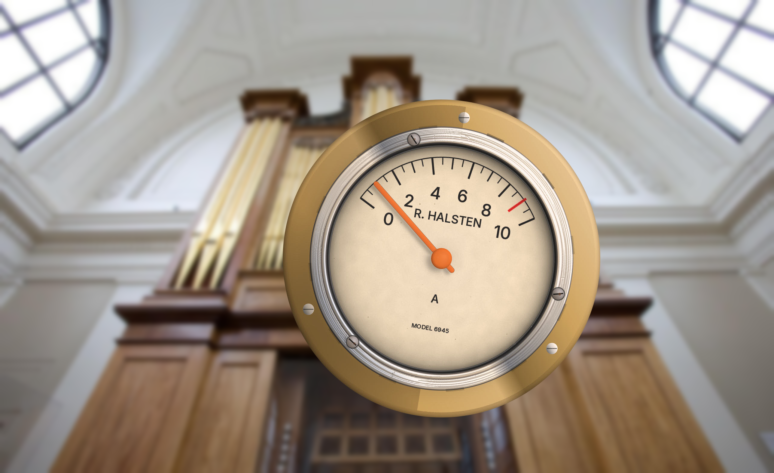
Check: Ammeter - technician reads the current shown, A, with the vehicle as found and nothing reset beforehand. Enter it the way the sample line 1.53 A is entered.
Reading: 1 A
